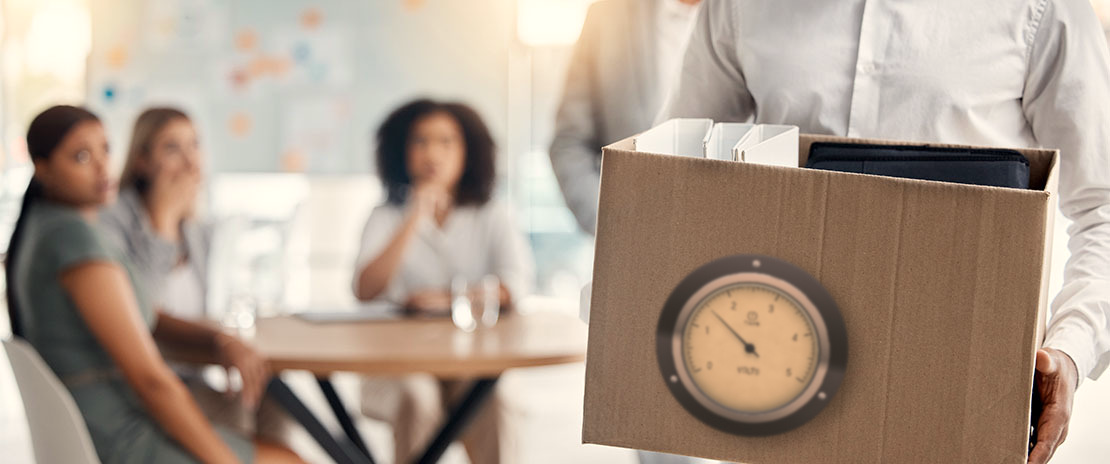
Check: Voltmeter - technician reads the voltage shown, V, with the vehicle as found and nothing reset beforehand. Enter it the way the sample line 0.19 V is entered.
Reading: 1.5 V
